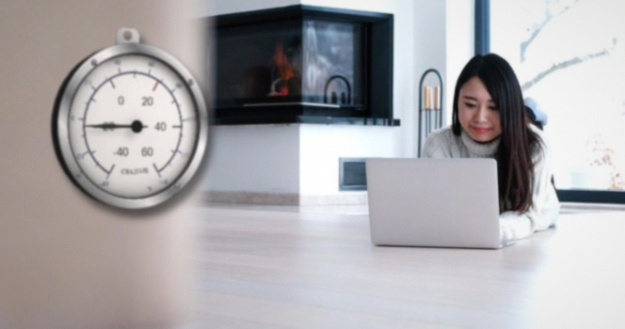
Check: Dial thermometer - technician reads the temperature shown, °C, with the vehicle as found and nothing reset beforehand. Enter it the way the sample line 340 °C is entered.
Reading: -20 °C
